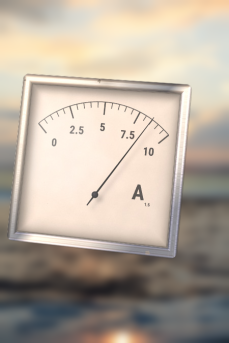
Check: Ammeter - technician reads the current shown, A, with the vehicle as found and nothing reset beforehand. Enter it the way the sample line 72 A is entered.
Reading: 8.5 A
